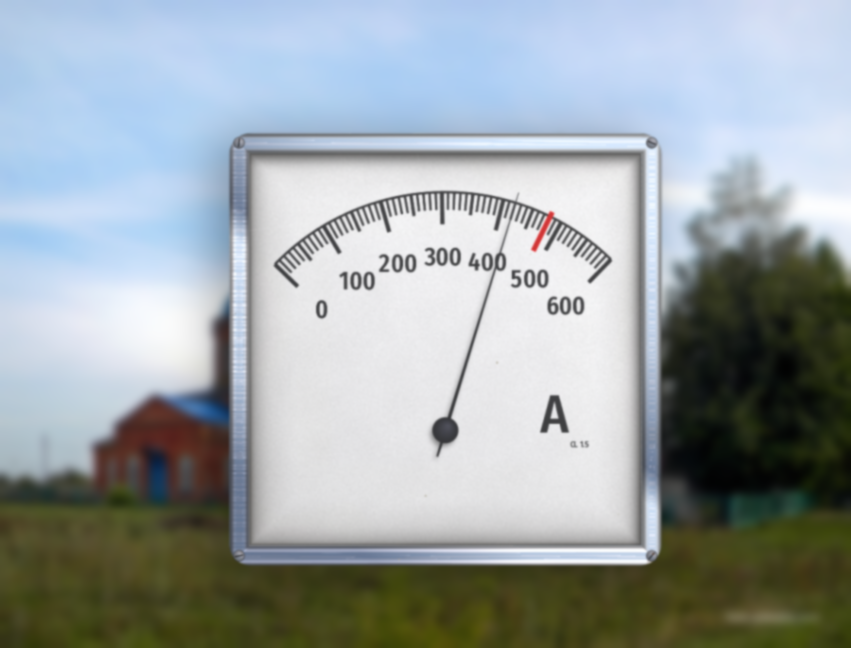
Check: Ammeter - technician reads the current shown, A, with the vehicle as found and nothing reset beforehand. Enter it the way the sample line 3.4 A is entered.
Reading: 420 A
